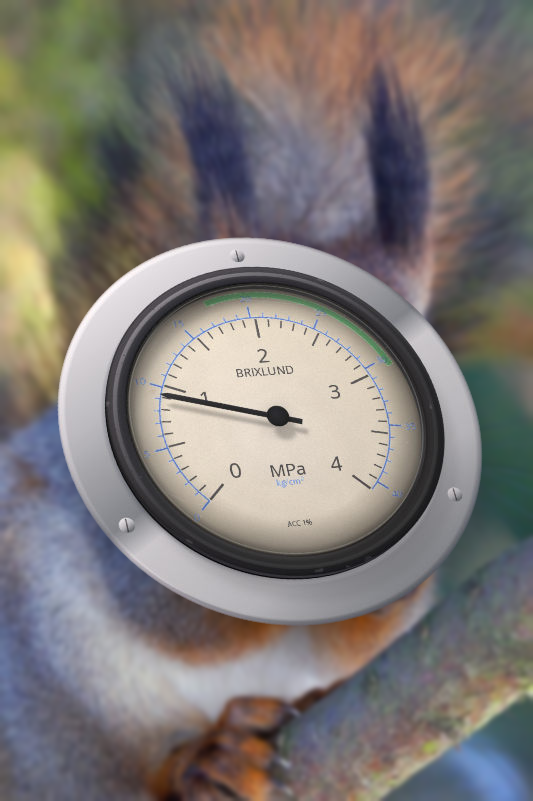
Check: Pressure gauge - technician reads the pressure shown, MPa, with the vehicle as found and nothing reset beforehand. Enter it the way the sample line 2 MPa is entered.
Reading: 0.9 MPa
